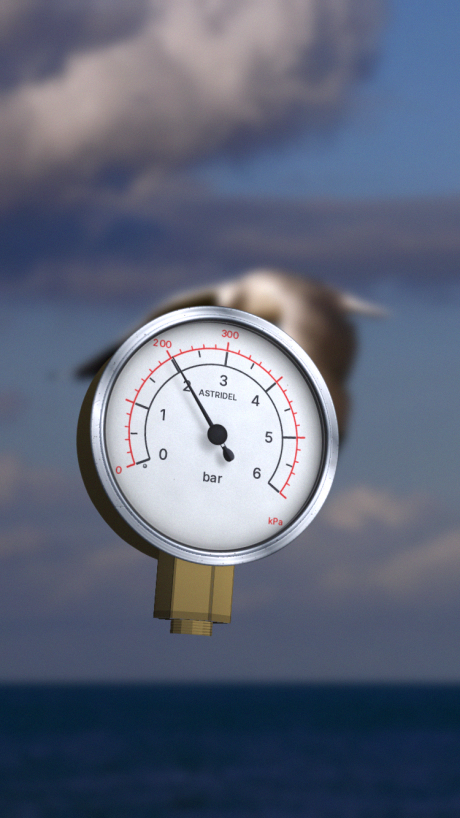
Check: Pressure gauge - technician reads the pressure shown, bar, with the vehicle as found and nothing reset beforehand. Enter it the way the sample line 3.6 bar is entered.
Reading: 2 bar
